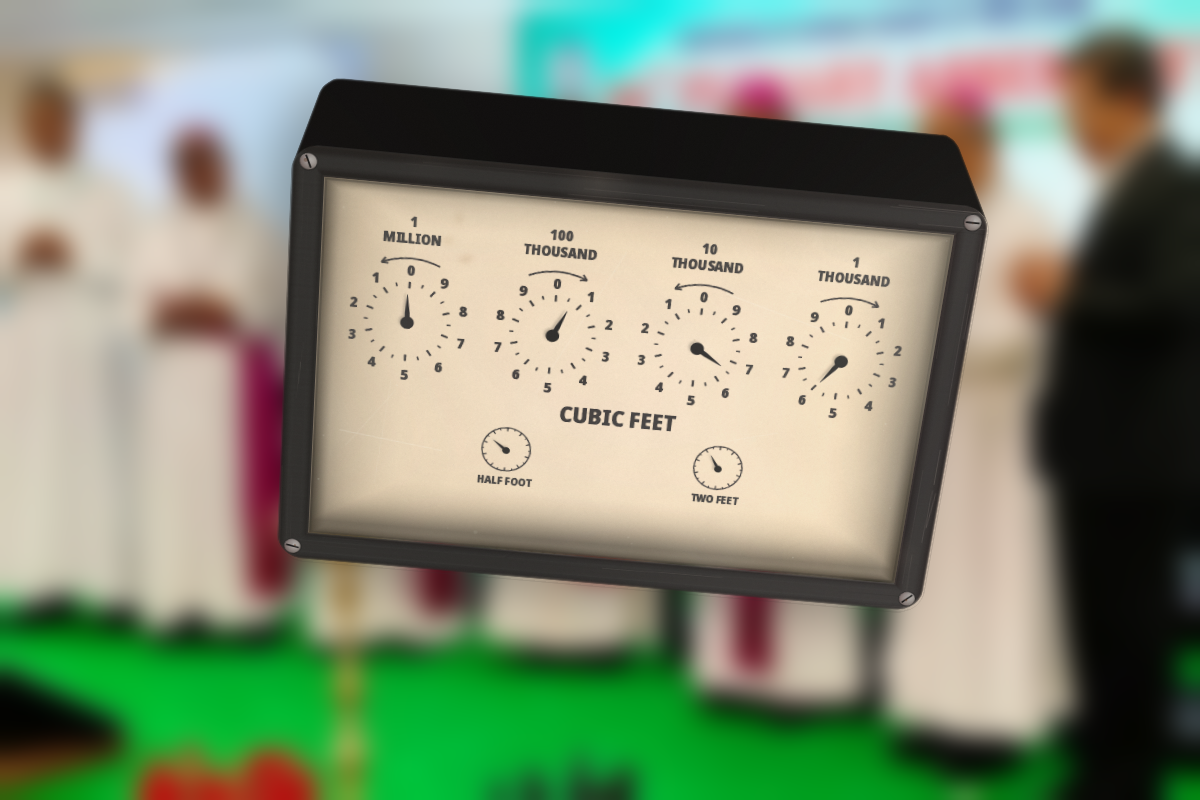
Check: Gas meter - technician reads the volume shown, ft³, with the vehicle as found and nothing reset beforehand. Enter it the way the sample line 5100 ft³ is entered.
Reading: 6600 ft³
